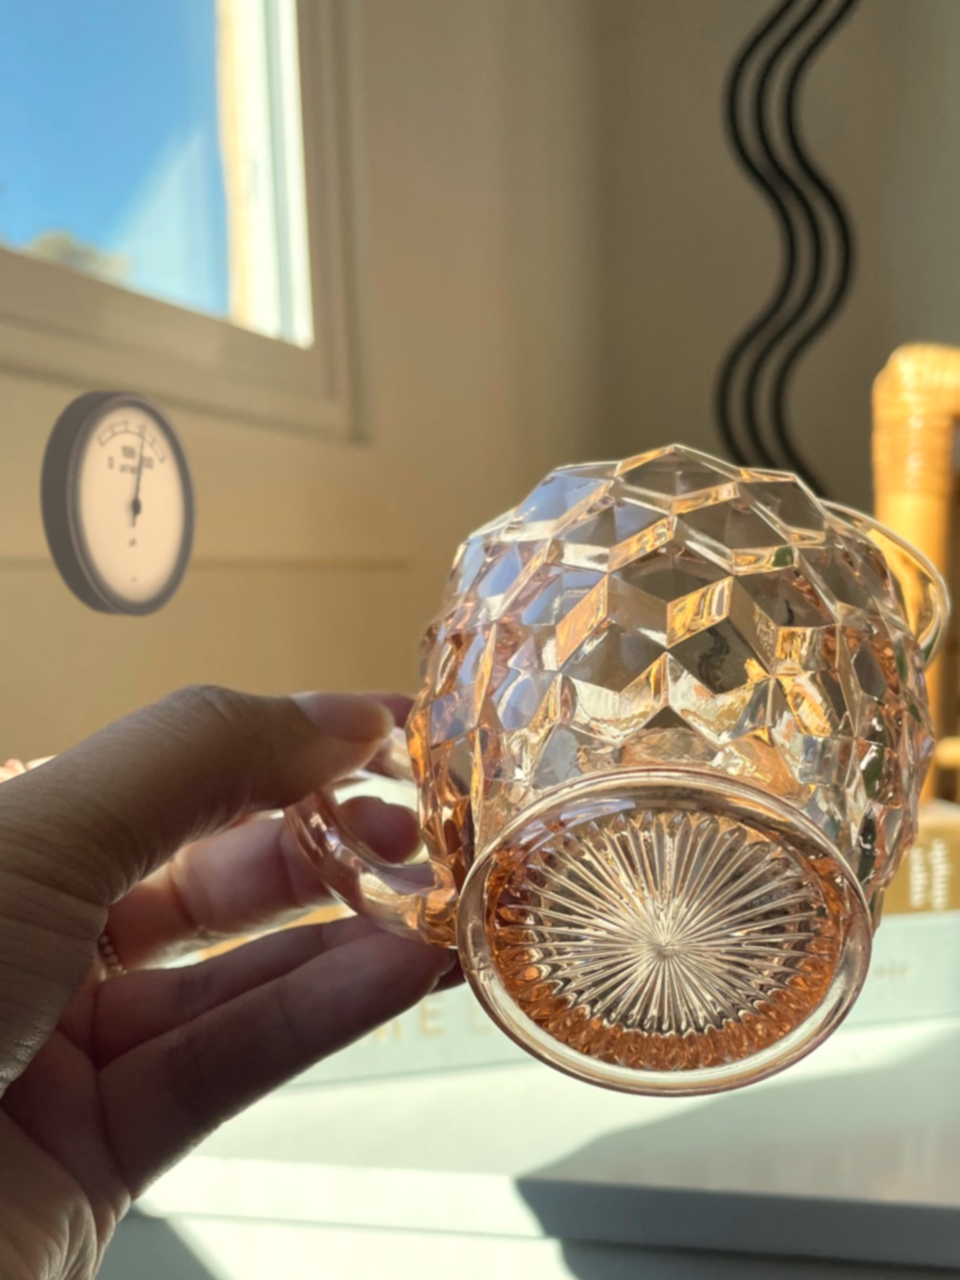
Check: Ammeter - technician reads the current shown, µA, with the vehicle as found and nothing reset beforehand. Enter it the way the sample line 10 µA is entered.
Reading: 150 µA
